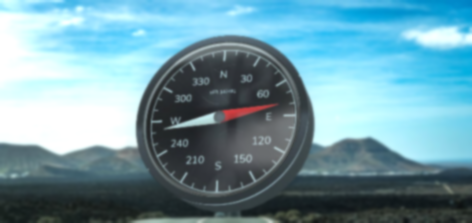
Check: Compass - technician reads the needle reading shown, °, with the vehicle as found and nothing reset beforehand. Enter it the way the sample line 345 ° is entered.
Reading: 80 °
